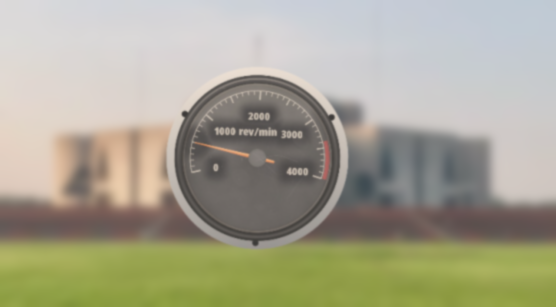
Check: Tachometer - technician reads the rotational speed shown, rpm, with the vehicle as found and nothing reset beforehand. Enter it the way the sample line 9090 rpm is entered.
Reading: 500 rpm
